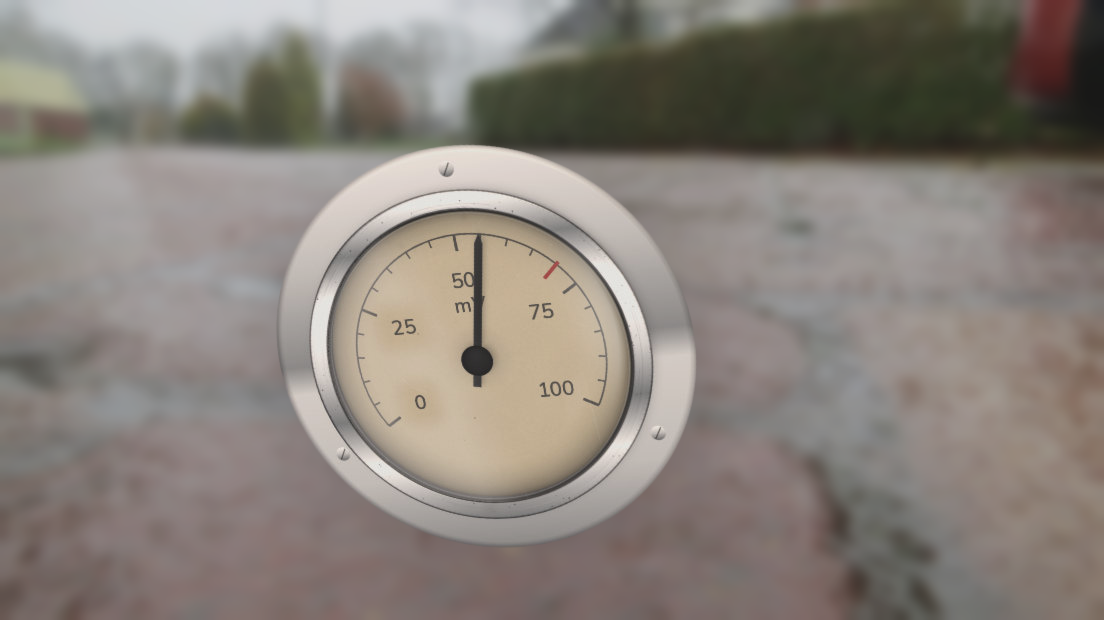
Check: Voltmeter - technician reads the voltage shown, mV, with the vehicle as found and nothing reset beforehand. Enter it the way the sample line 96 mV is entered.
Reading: 55 mV
